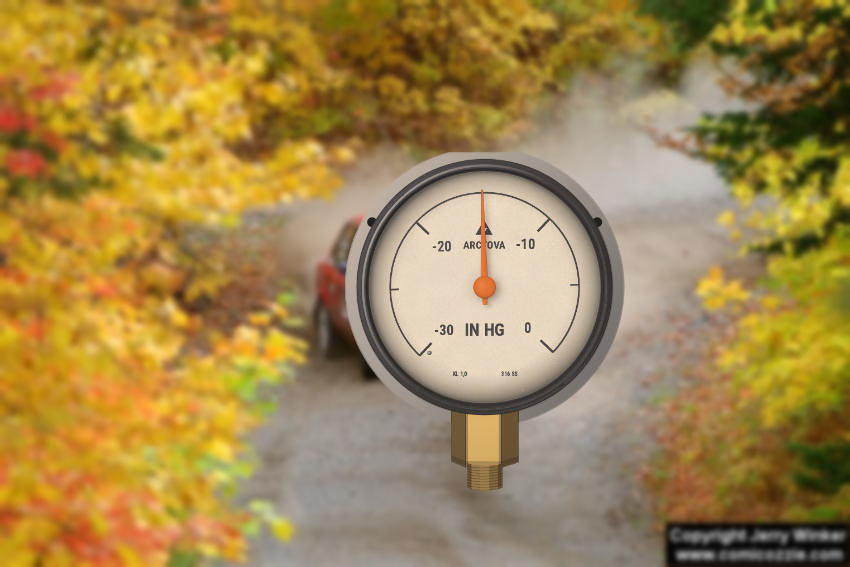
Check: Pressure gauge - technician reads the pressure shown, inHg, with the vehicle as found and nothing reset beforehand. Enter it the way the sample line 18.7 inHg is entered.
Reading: -15 inHg
